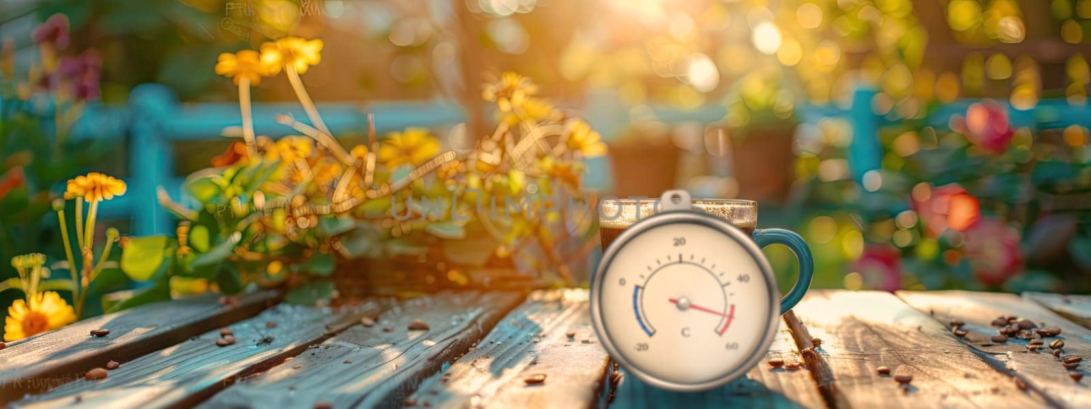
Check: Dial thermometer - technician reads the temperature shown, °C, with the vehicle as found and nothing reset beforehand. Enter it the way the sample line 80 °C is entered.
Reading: 52 °C
